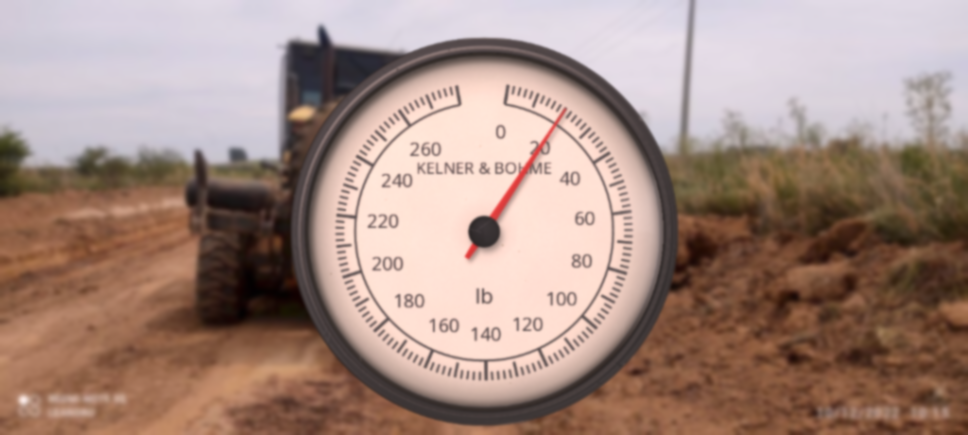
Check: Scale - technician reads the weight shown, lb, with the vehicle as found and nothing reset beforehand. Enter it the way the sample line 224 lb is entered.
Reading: 20 lb
